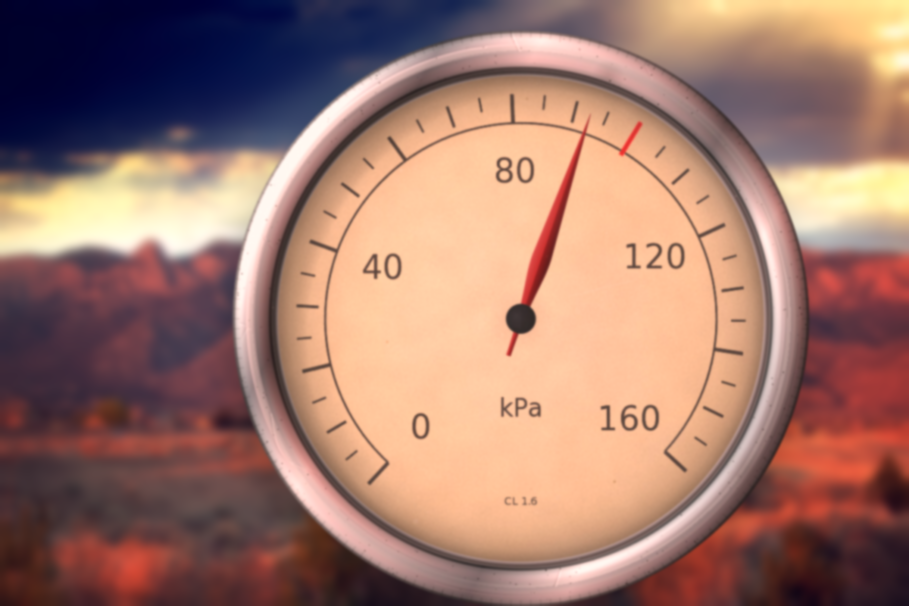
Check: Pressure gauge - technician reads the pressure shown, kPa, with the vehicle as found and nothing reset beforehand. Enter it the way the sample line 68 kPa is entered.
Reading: 92.5 kPa
